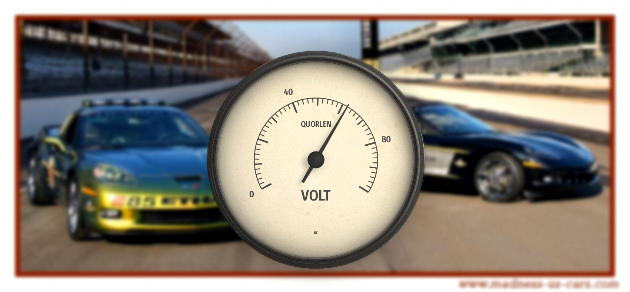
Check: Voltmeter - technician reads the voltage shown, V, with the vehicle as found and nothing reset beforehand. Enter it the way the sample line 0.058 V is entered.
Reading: 62 V
